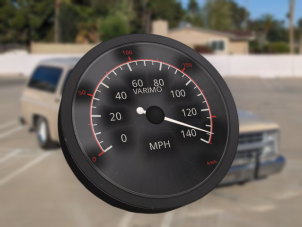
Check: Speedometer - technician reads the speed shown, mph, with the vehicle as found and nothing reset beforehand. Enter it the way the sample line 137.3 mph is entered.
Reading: 135 mph
